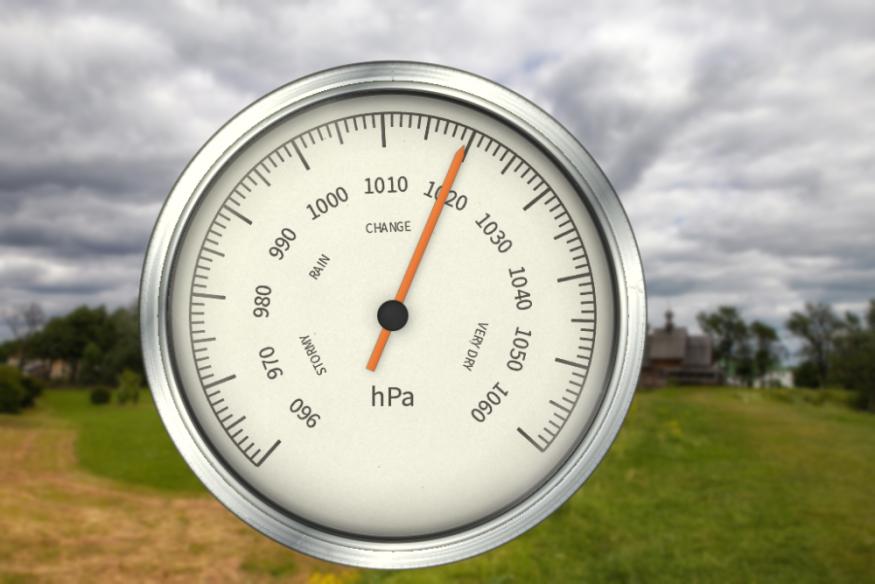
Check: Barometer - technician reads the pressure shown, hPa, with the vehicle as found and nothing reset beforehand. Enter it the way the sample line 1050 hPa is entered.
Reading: 1019.5 hPa
